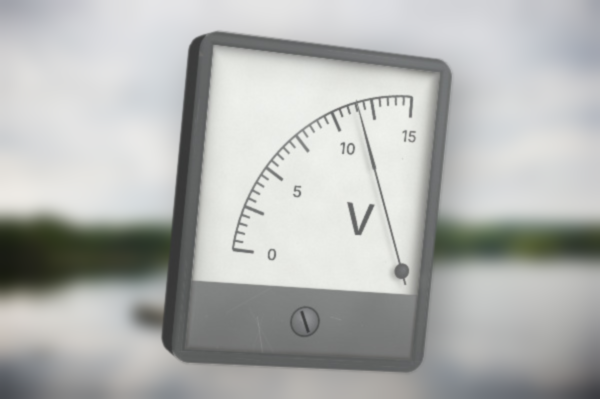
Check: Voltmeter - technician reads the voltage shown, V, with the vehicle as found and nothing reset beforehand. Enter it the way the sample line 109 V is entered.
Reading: 11.5 V
